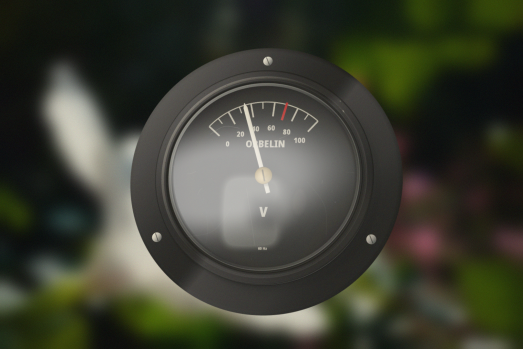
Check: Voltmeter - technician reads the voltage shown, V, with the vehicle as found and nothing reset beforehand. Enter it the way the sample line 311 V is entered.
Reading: 35 V
